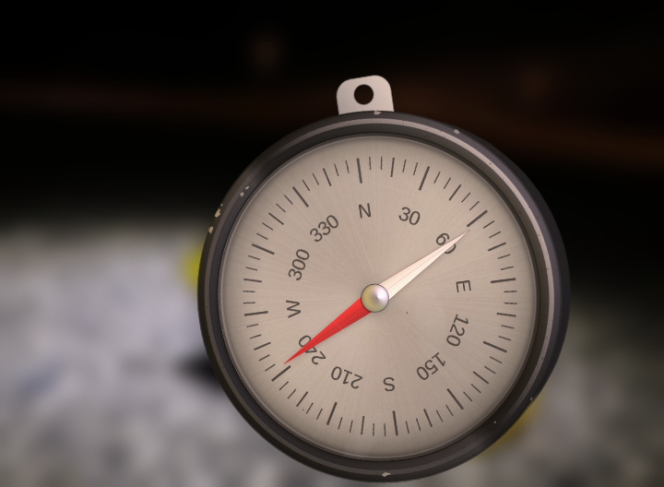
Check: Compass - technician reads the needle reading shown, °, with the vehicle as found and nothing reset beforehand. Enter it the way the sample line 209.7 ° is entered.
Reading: 242.5 °
